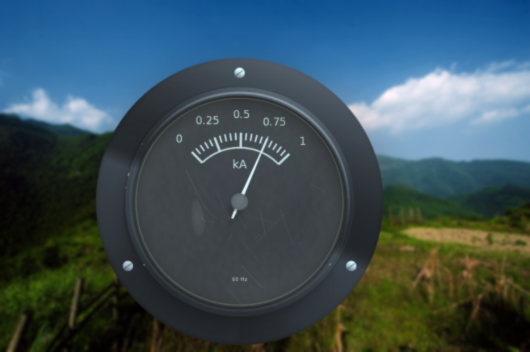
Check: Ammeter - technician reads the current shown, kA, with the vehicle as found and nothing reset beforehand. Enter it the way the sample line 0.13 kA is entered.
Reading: 0.75 kA
